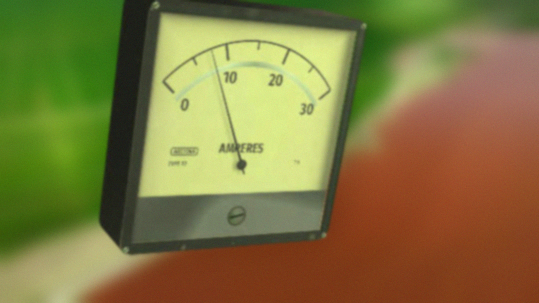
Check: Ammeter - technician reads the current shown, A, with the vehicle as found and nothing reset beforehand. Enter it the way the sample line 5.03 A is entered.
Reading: 7.5 A
